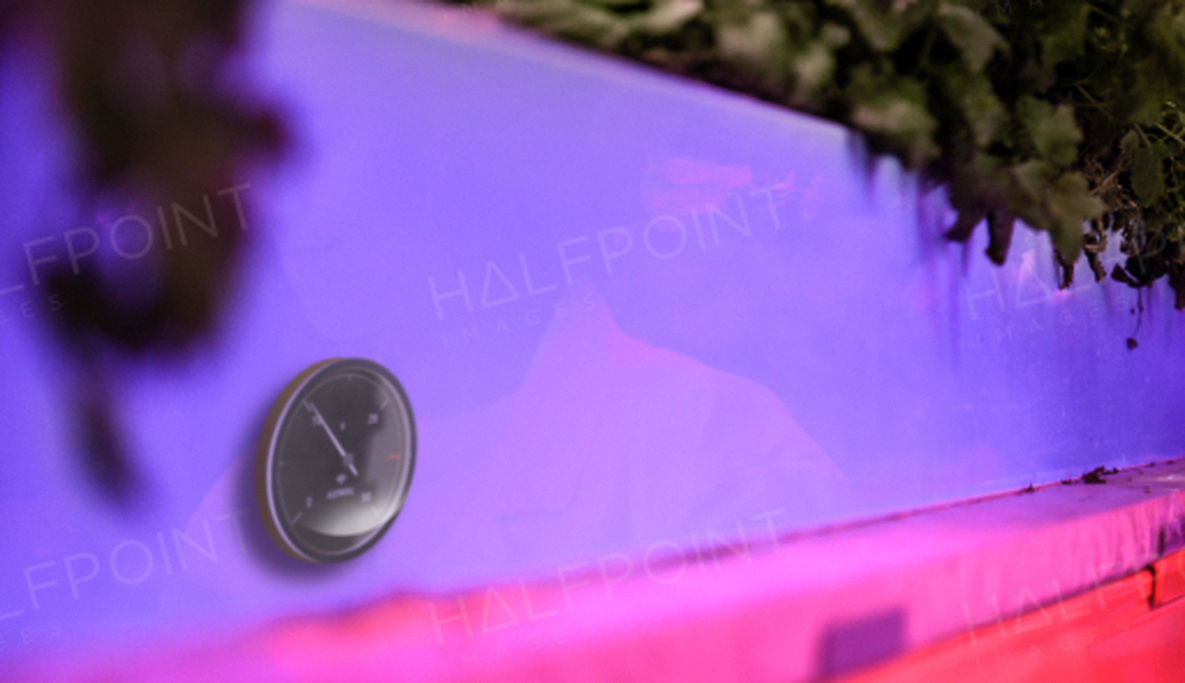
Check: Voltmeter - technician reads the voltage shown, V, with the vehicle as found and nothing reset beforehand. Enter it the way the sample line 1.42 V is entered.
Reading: 10 V
